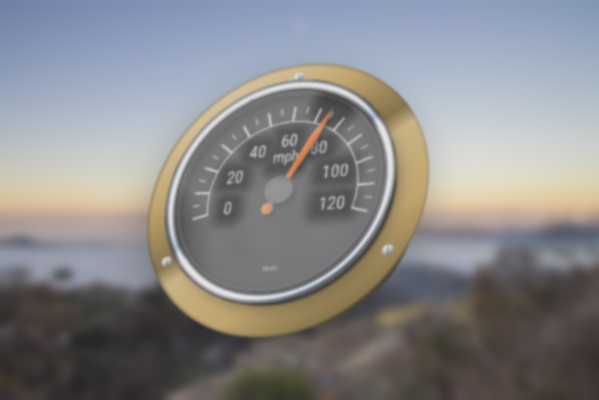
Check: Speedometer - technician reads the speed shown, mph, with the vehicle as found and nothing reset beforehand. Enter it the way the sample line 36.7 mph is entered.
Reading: 75 mph
